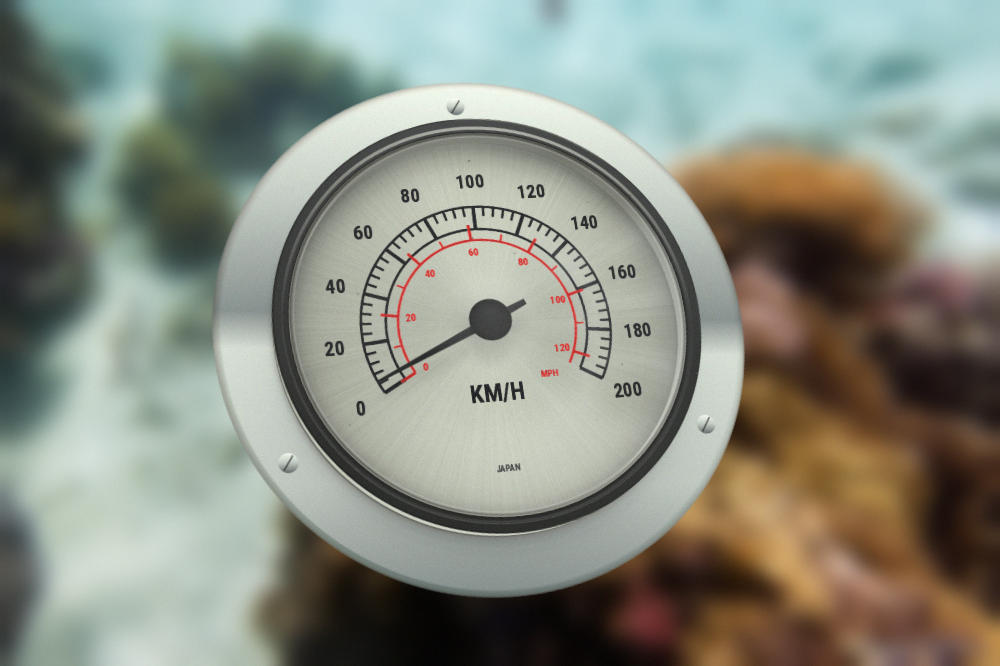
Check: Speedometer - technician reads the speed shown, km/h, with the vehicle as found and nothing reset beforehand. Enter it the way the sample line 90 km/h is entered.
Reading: 4 km/h
